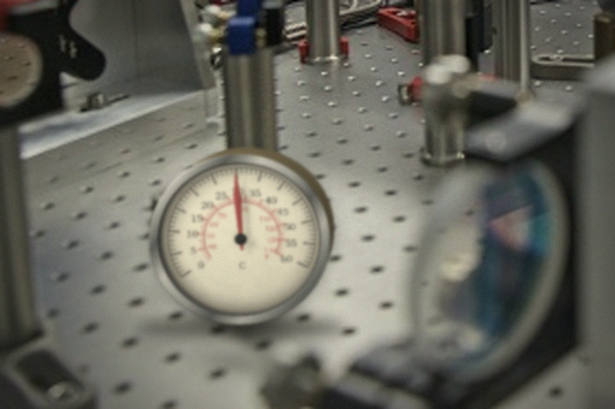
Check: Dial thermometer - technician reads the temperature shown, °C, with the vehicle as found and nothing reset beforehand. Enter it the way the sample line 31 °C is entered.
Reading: 30 °C
